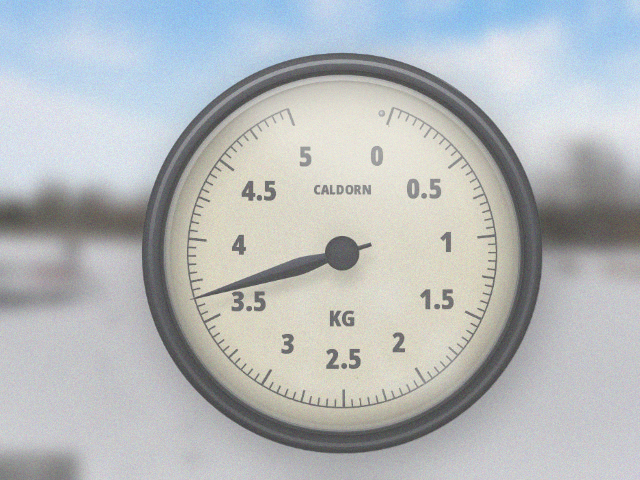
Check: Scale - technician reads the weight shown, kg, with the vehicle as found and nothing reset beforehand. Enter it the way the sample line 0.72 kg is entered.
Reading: 3.65 kg
